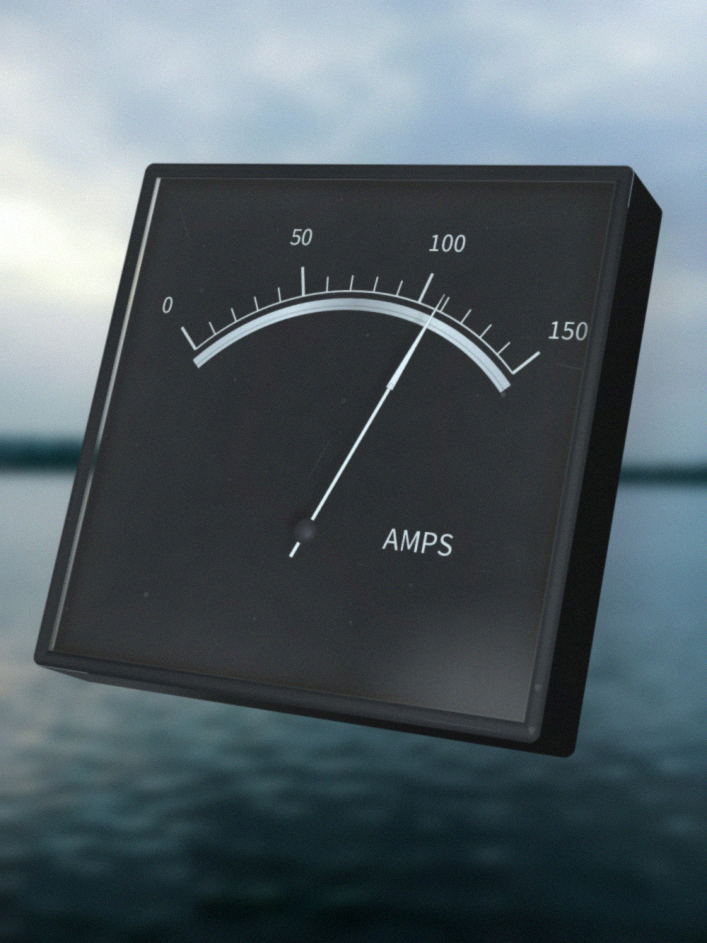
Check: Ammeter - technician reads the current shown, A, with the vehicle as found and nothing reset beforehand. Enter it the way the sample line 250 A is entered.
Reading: 110 A
